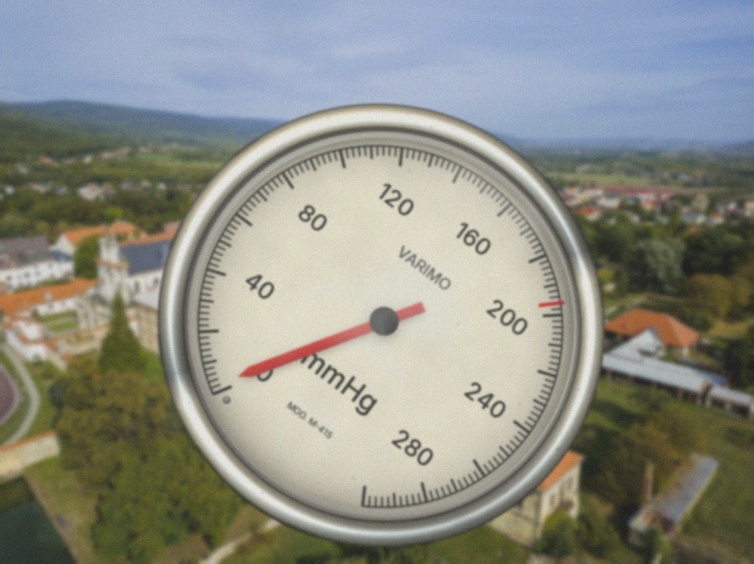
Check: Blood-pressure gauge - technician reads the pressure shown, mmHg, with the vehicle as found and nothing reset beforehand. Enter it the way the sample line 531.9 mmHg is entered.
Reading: 2 mmHg
